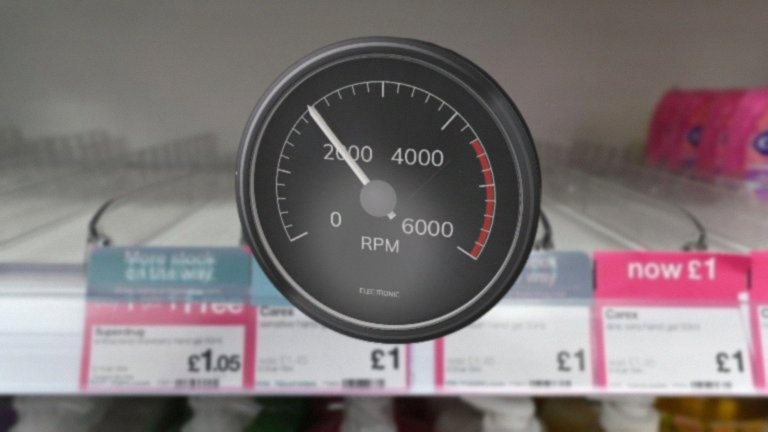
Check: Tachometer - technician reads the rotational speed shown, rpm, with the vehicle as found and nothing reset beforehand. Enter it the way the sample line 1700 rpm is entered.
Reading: 2000 rpm
